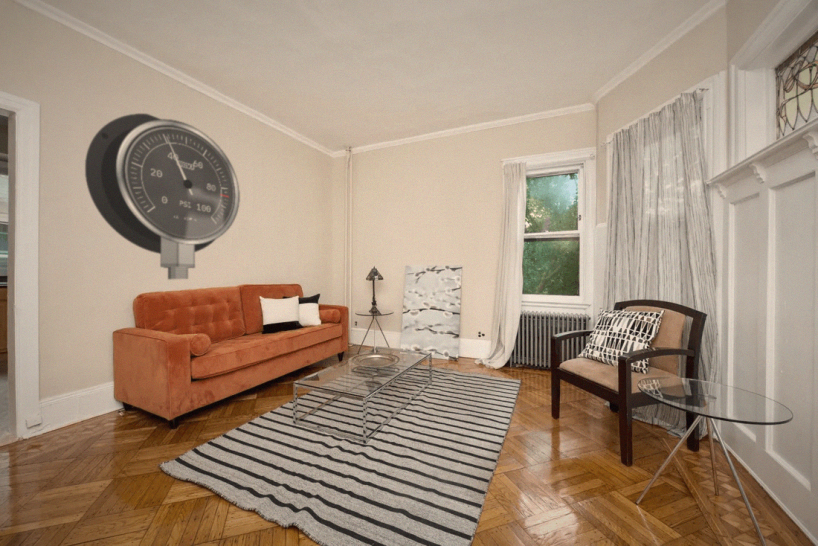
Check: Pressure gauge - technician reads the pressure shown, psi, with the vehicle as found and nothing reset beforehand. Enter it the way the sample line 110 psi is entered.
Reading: 40 psi
